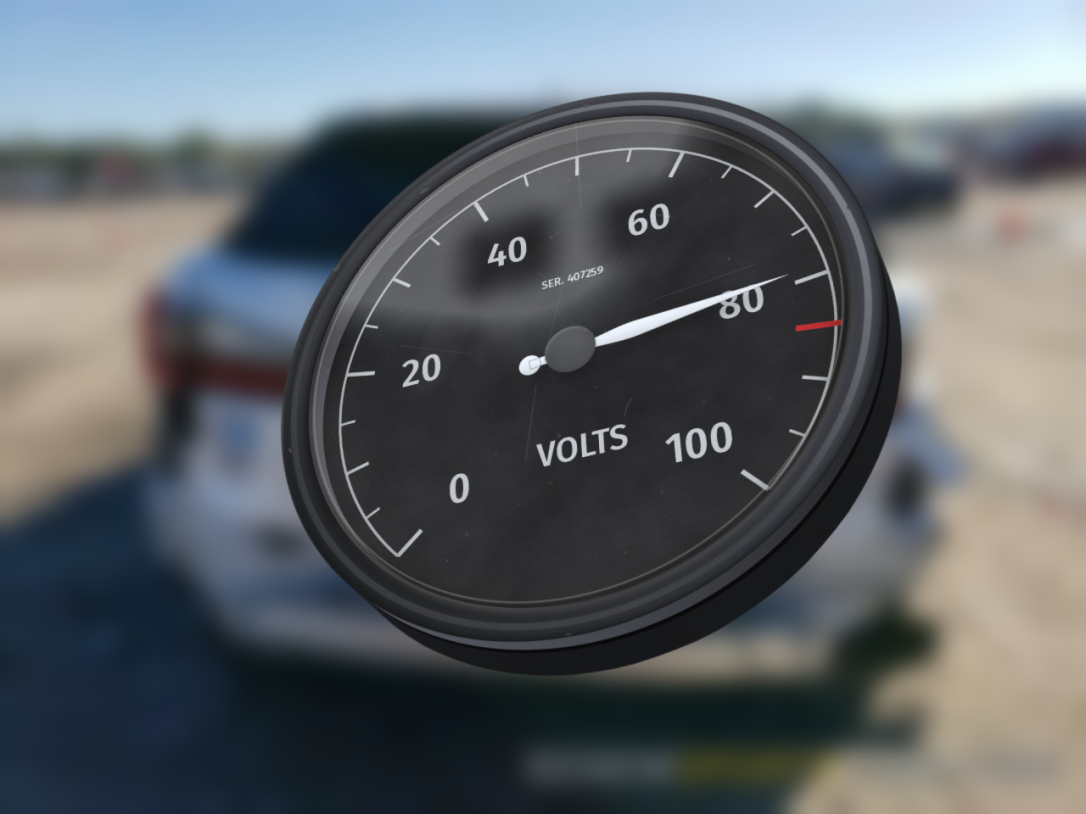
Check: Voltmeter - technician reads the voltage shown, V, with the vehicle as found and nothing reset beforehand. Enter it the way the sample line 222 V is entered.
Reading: 80 V
